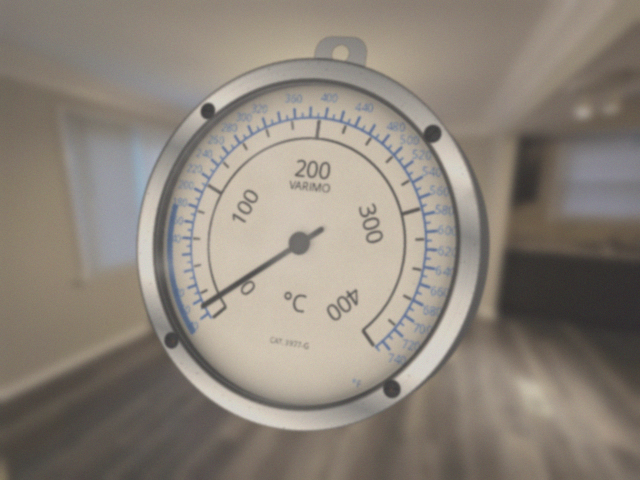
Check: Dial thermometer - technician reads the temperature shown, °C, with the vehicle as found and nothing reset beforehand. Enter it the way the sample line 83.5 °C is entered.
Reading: 10 °C
